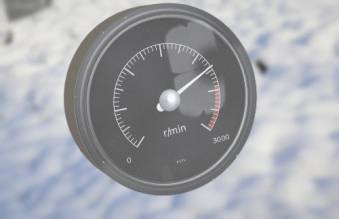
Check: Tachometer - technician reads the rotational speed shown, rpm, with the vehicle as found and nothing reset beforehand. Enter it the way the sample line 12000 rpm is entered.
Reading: 2200 rpm
